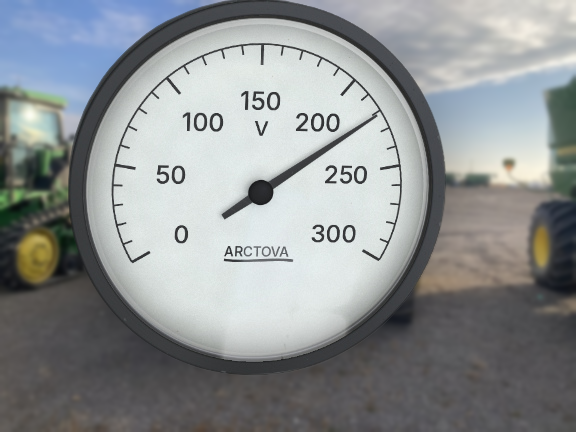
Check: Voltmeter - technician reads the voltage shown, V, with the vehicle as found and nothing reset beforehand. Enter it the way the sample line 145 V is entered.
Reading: 220 V
